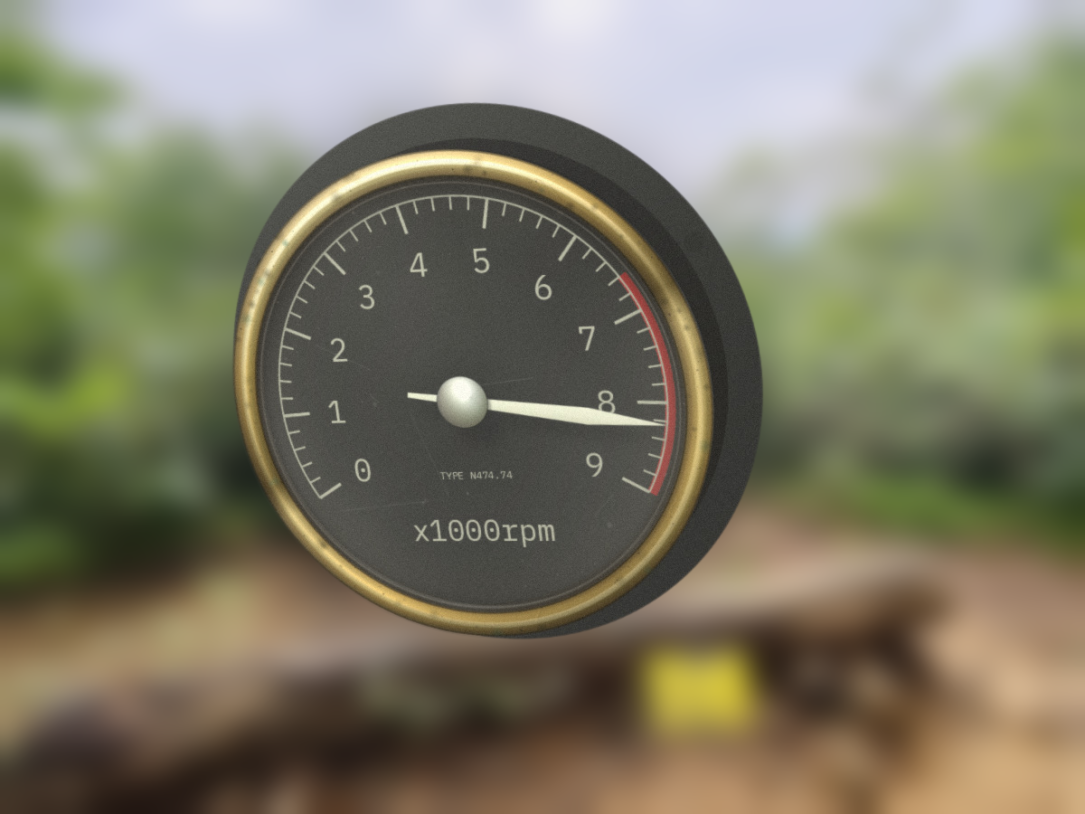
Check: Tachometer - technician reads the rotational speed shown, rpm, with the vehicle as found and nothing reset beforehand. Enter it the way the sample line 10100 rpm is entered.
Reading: 8200 rpm
